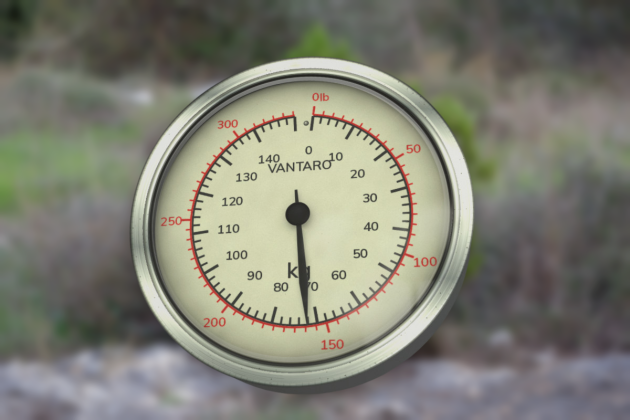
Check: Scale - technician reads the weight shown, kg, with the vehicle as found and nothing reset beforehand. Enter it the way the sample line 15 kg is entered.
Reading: 72 kg
